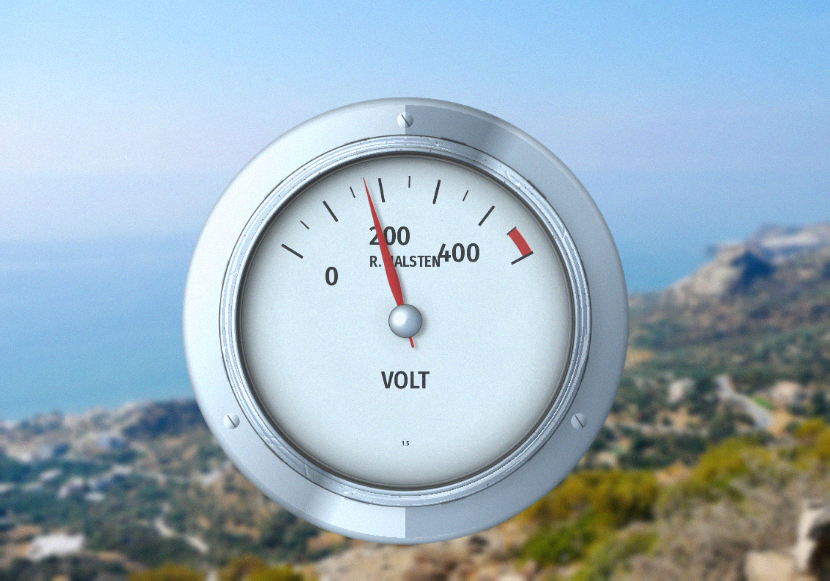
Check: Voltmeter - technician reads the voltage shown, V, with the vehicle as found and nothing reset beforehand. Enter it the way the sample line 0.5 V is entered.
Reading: 175 V
